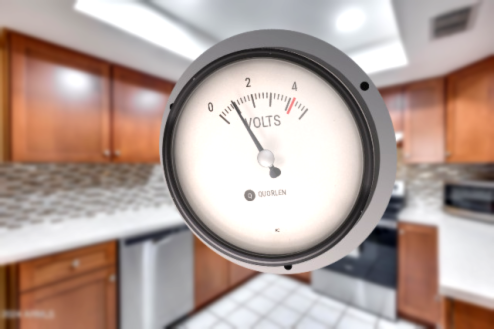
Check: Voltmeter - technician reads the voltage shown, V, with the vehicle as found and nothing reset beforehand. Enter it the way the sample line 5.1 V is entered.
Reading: 1 V
